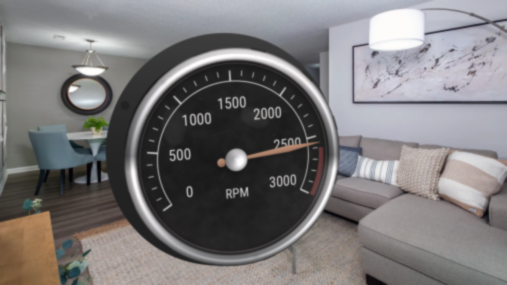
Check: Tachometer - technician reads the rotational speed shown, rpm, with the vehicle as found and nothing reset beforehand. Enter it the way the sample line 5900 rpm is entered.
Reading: 2550 rpm
